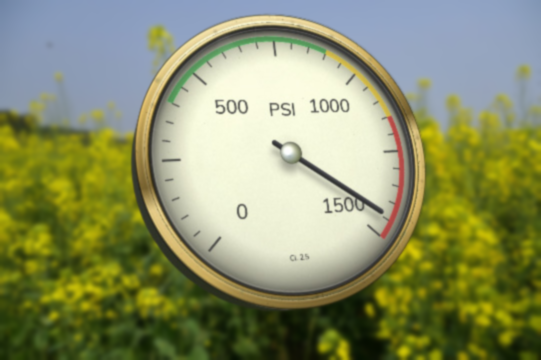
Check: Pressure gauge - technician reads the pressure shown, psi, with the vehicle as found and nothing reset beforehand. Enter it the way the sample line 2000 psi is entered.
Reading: 1450 psi
